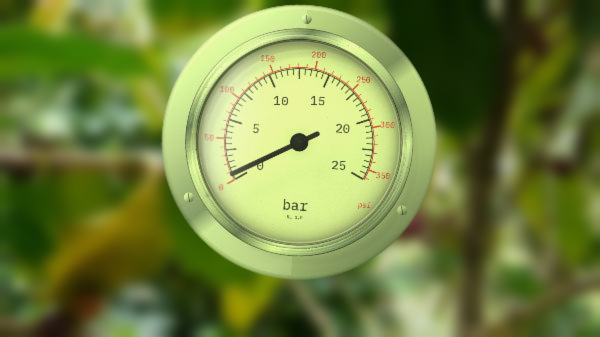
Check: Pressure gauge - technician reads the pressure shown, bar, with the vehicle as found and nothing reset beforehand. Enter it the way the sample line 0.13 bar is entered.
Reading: 0.5 bar
